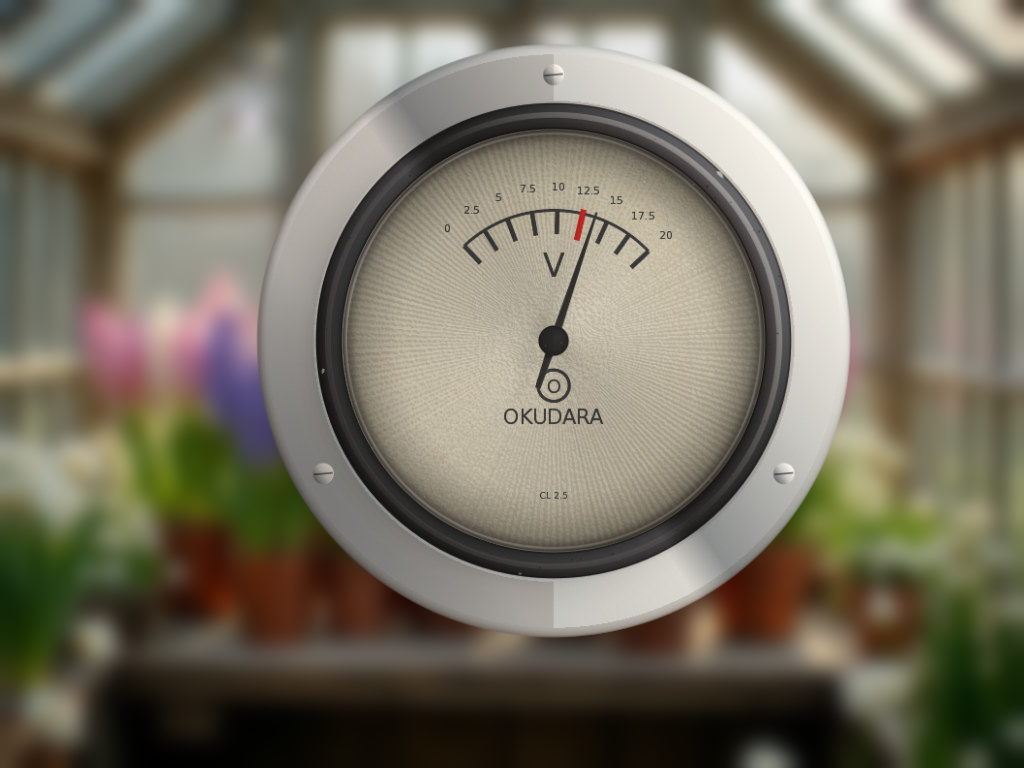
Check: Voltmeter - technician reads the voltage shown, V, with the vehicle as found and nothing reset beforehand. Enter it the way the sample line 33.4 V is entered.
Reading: 13.75 V
